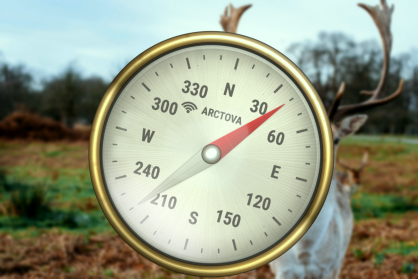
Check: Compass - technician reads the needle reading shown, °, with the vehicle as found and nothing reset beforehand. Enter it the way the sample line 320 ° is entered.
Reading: 40 °
